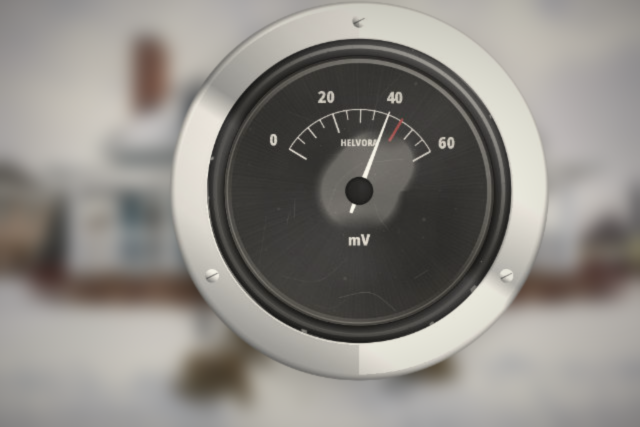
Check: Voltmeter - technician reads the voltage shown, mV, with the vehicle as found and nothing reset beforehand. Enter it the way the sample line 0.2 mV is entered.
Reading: 40 mV
